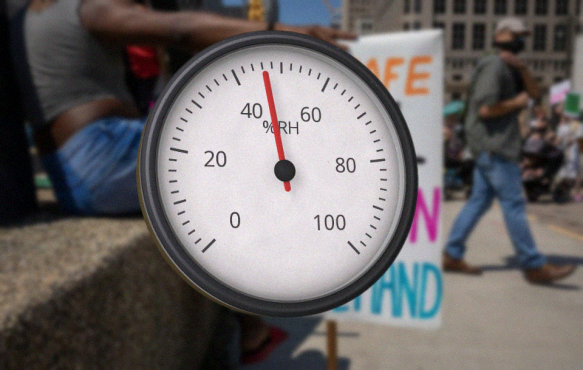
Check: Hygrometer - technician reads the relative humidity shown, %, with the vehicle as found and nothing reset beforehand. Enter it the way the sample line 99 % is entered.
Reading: 46 %
